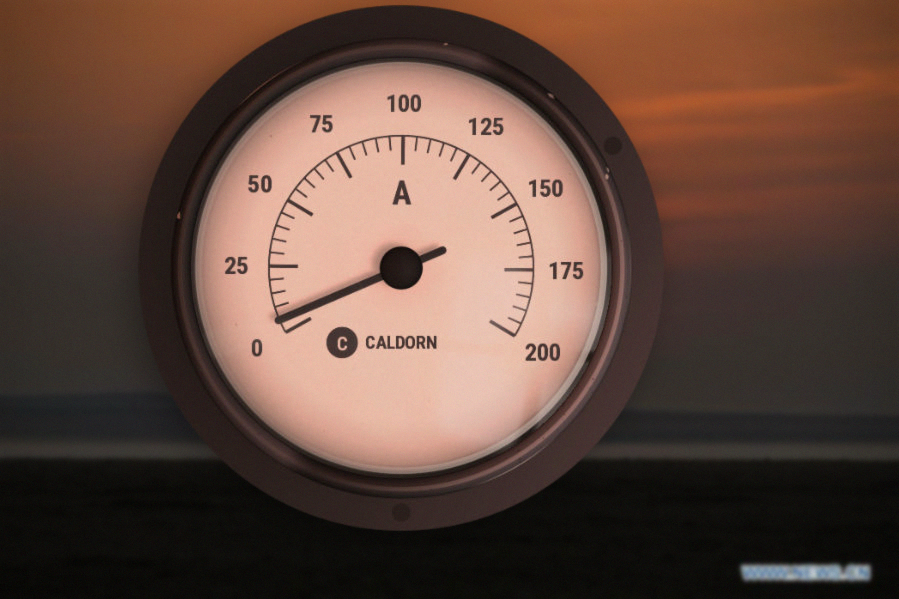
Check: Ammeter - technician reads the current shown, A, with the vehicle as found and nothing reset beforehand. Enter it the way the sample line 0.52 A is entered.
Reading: 5 A
